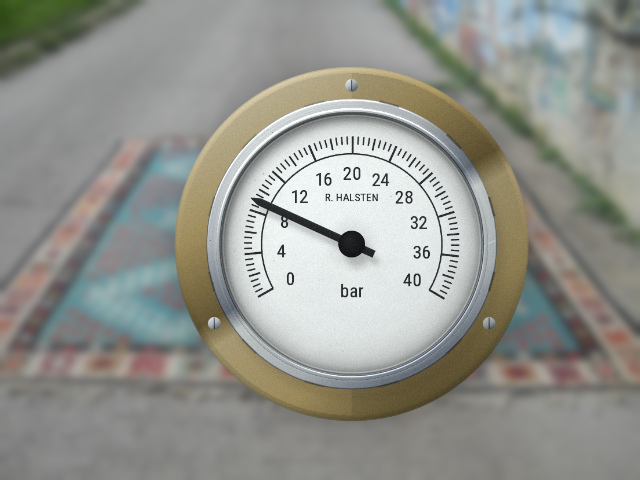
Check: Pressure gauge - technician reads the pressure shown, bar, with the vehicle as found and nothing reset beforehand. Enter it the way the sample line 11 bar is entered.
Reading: 9 bar
